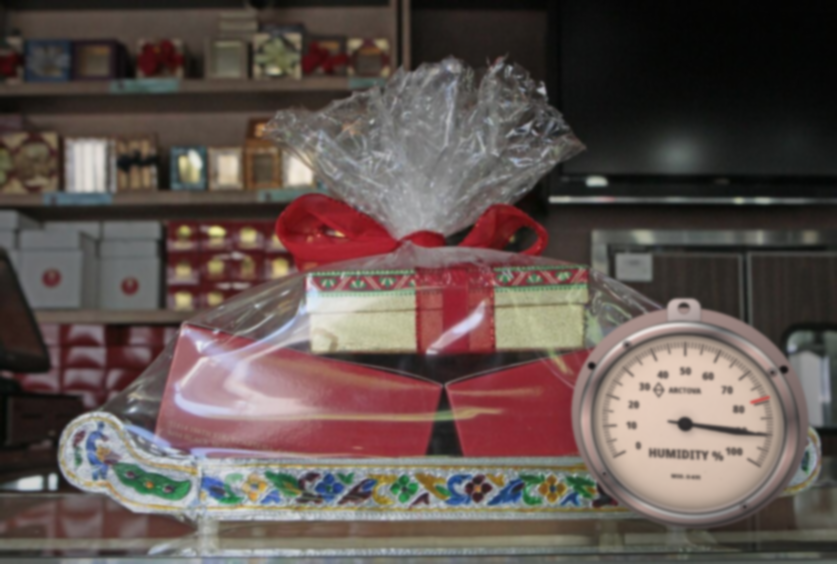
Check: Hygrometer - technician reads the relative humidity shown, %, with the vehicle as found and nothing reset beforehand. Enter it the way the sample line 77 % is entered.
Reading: 90 %
